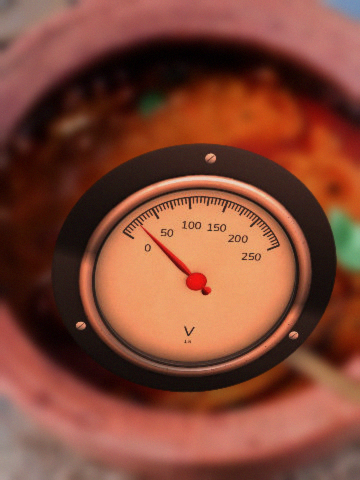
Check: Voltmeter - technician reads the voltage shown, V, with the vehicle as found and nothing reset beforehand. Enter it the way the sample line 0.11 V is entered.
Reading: 25 V
